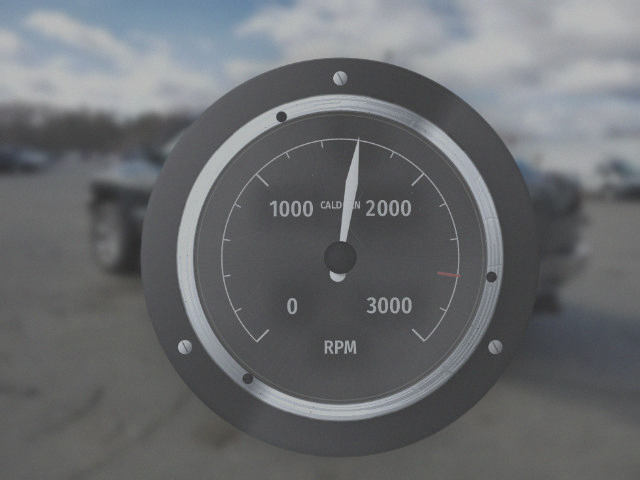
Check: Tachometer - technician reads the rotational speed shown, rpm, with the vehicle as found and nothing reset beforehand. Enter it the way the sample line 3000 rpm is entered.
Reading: 1600 rpm
